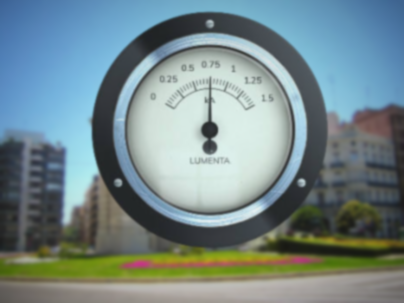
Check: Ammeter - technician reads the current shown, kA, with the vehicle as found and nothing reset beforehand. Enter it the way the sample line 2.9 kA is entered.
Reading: 0.75 kA
